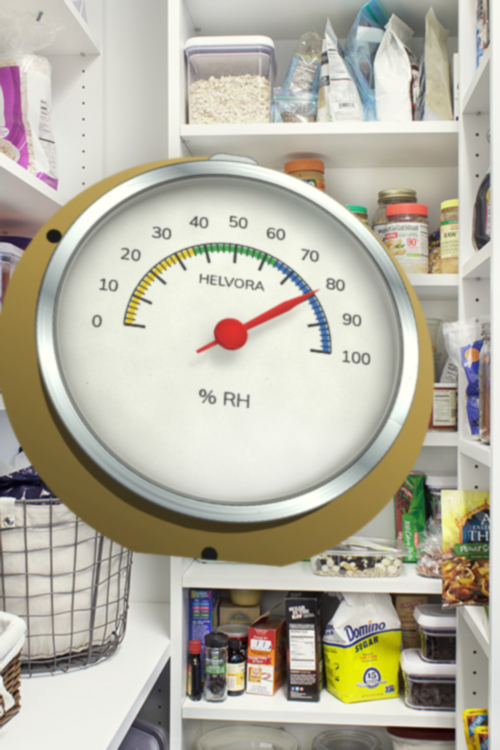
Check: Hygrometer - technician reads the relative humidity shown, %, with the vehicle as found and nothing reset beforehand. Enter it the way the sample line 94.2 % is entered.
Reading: 80 %
